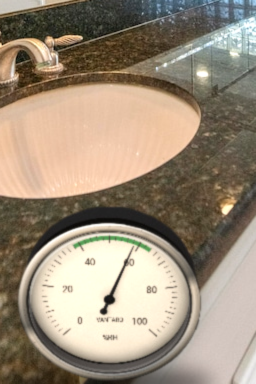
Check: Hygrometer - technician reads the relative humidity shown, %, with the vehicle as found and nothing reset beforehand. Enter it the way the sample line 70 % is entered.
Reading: 58 %
